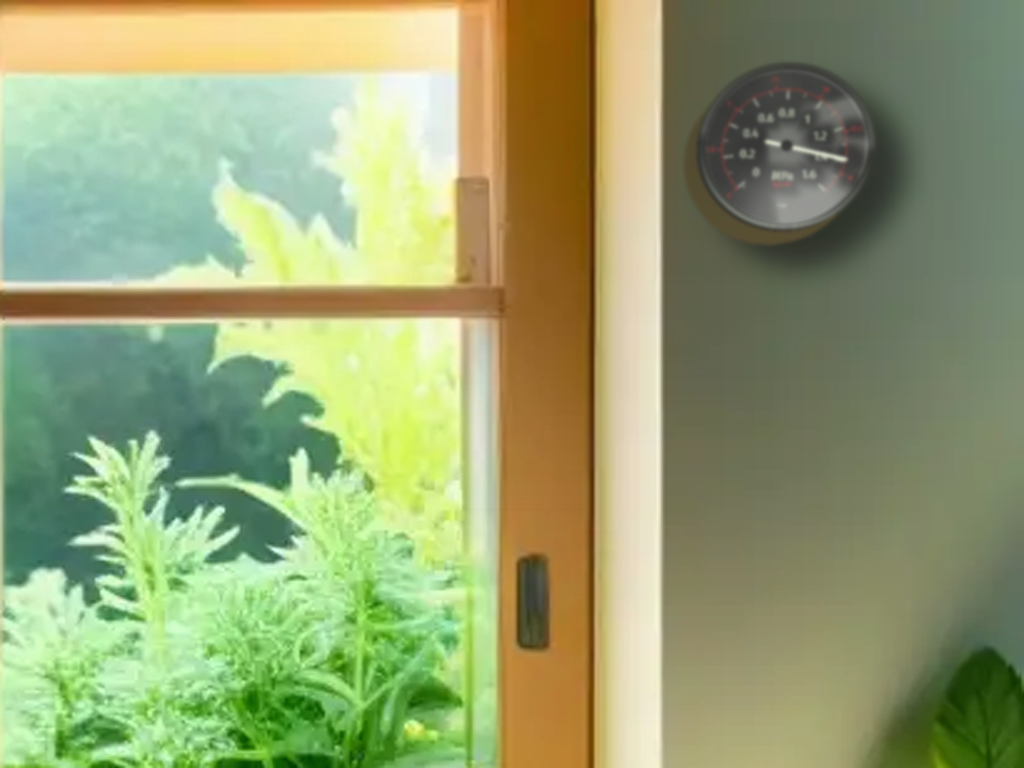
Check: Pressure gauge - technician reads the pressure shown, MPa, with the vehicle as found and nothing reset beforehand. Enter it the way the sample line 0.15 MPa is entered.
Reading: 1.4 MPa
